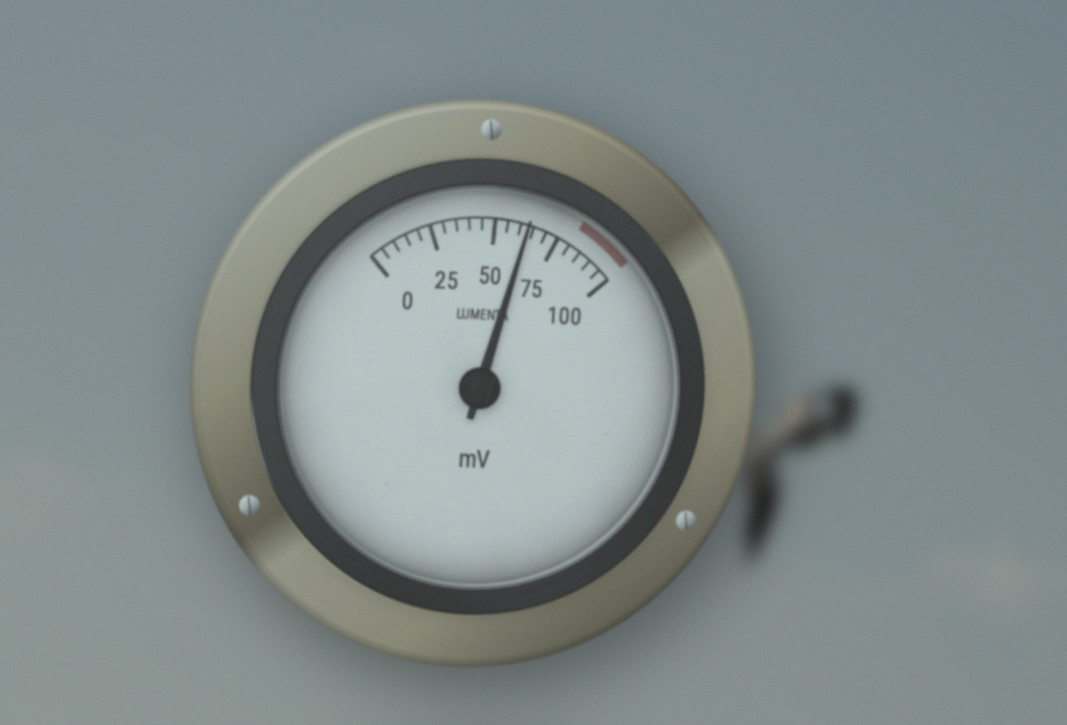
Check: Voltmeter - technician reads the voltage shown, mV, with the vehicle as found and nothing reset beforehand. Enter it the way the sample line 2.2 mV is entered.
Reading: 62.5 mV
